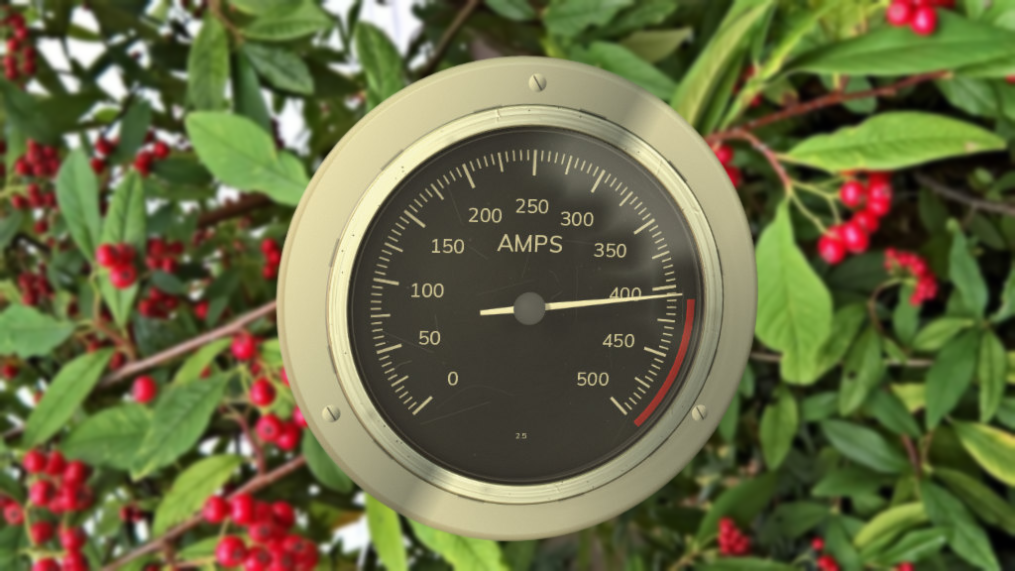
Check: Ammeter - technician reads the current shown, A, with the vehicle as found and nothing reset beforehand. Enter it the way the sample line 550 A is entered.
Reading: 405 A
